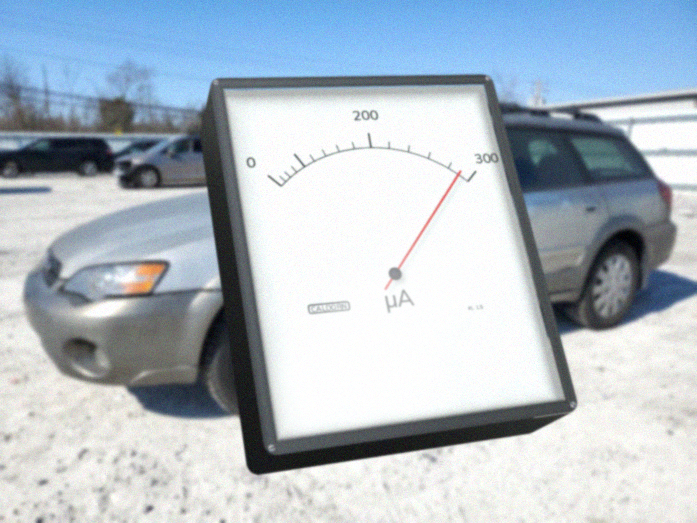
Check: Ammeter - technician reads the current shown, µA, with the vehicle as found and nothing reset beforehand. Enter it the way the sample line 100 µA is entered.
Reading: 290 µA
